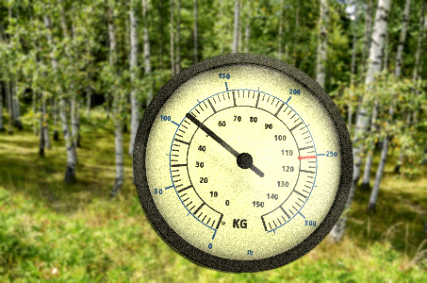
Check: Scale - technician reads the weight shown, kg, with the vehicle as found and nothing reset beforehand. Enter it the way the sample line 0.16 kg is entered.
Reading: 50 kg
